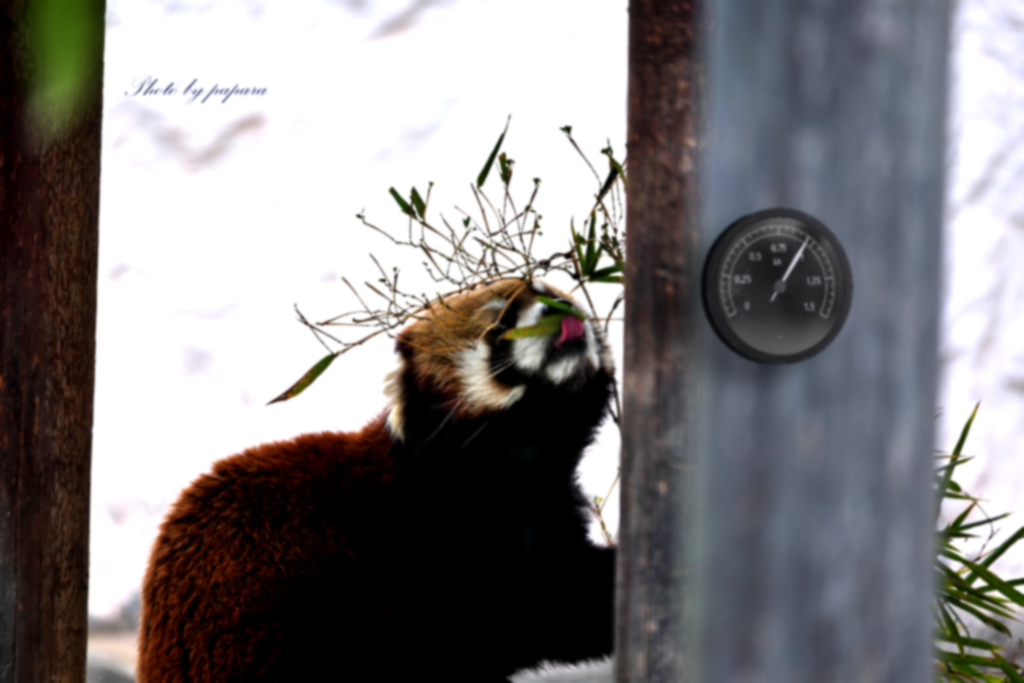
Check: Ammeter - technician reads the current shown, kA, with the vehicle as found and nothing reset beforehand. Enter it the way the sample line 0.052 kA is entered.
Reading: 0.95 kA
